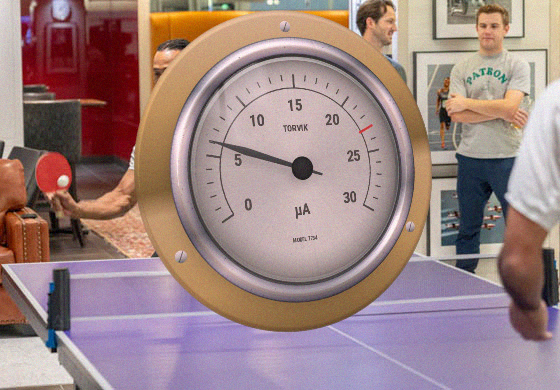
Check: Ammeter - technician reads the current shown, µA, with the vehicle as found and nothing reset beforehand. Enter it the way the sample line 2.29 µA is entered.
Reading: 6 µA
